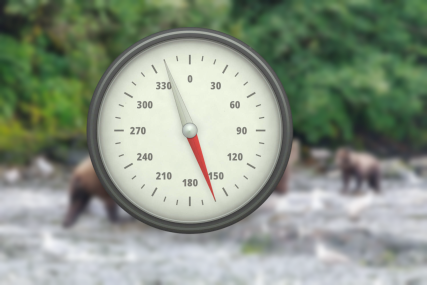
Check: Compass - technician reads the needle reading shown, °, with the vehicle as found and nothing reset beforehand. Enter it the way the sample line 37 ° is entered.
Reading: 160 °
